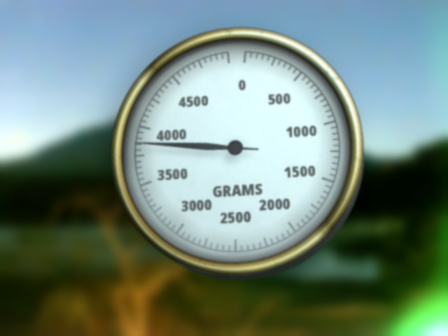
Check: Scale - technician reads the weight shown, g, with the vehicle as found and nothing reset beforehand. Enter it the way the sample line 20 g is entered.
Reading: 3850 g
